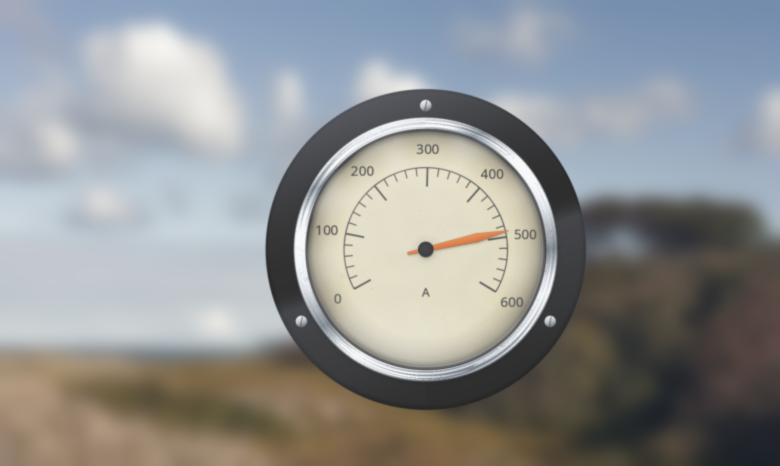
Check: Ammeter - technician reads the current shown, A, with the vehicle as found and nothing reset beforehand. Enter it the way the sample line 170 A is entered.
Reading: 490 A
